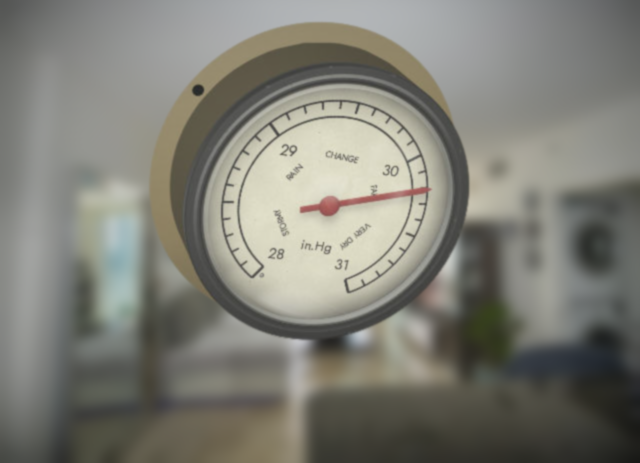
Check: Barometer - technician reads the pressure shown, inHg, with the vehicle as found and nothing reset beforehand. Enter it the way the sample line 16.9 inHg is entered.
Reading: 30.2 inHg
